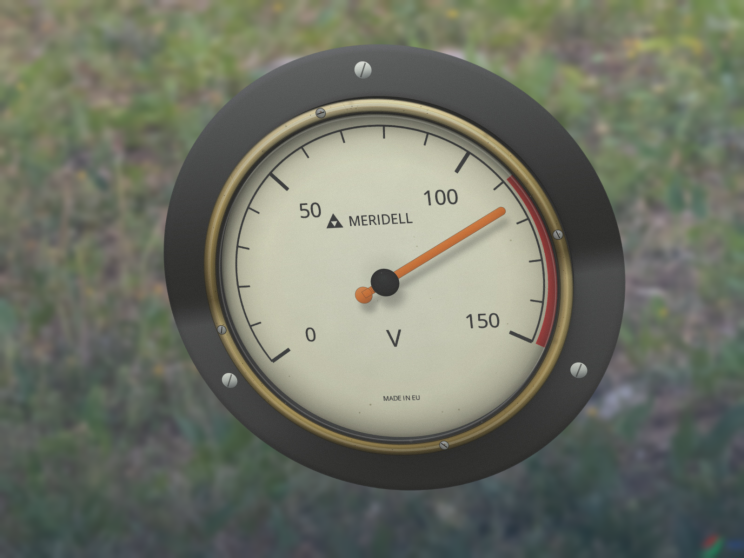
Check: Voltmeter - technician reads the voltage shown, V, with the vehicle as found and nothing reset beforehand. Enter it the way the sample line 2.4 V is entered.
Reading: 115 V
